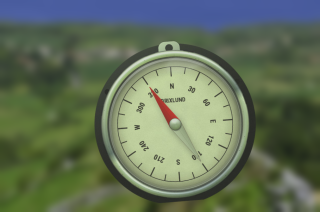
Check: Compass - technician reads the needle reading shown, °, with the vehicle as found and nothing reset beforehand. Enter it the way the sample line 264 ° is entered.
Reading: 330 °
